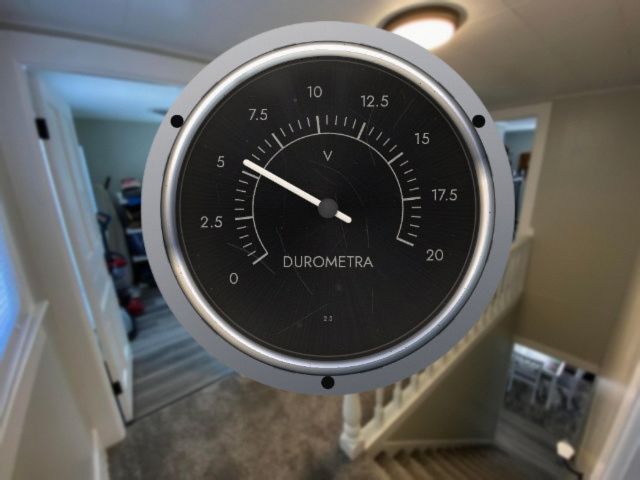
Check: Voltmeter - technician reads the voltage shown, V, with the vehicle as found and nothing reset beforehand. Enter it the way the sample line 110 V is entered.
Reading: 5.5 V
